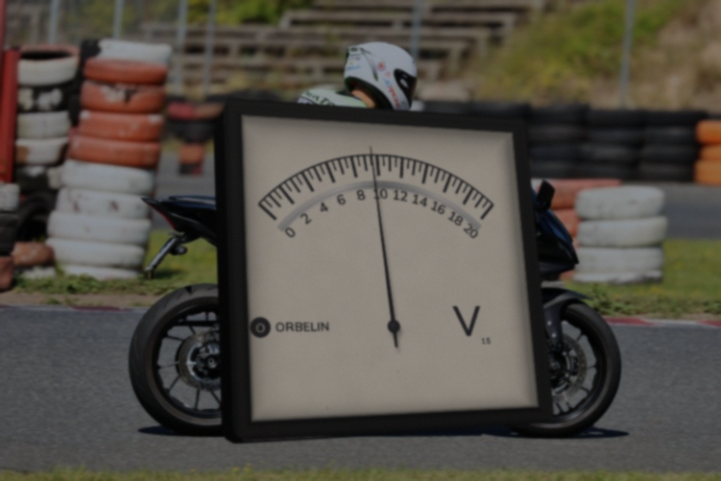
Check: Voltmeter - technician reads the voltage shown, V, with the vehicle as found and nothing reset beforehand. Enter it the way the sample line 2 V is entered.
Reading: 9.5 V
